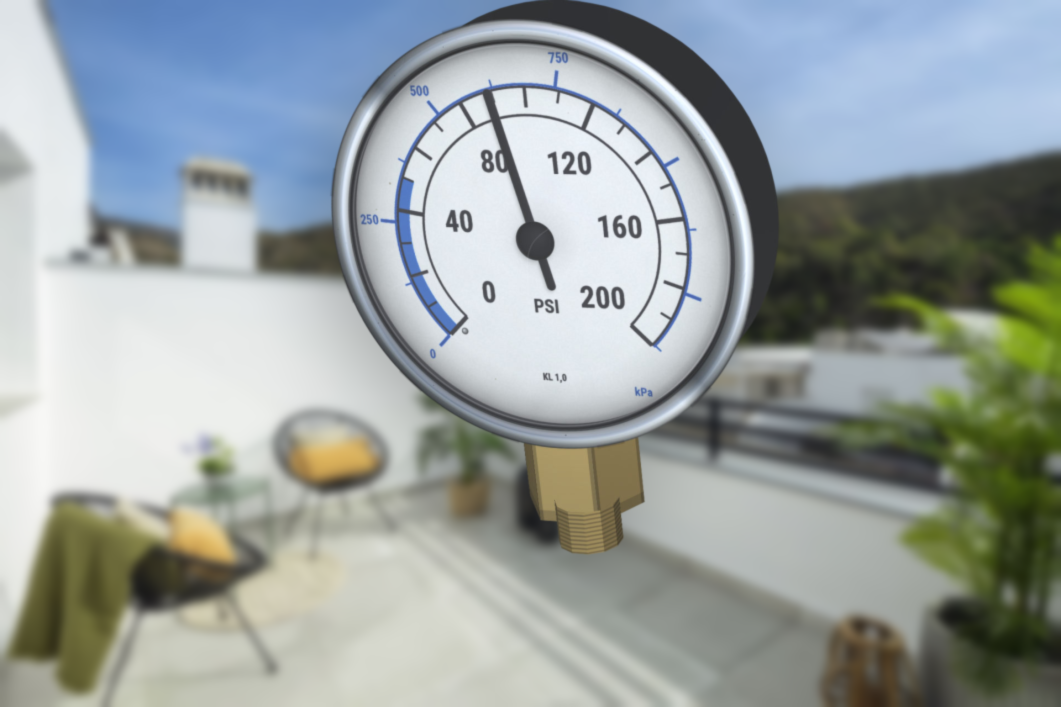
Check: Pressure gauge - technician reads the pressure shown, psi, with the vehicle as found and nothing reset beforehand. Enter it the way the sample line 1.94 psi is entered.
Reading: 90 psi
